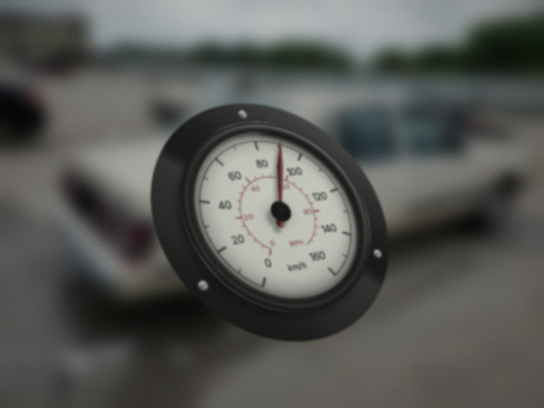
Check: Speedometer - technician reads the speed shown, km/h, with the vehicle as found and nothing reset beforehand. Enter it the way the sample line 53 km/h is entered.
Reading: 90 km/h
